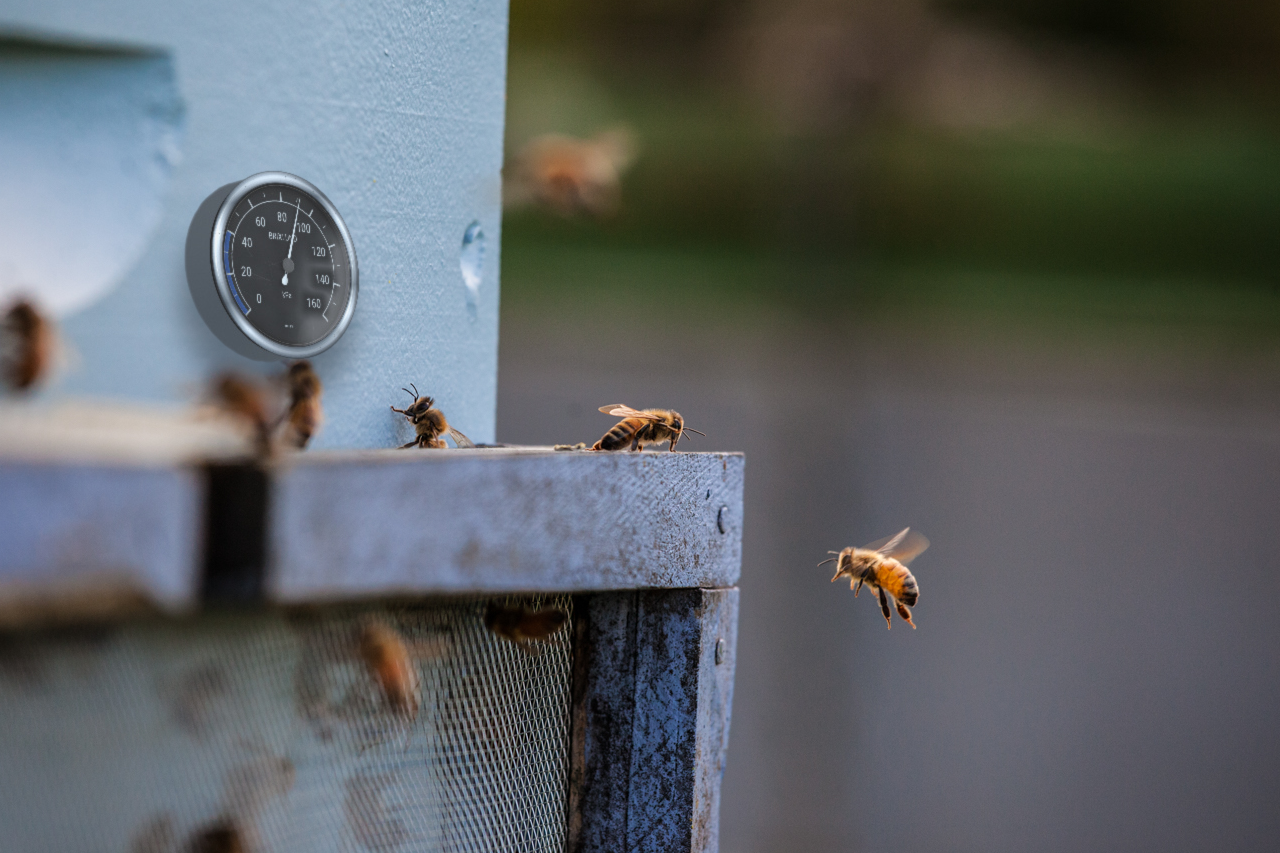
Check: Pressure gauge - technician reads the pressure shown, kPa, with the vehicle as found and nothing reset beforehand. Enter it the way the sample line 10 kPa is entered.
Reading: 90 kPa
